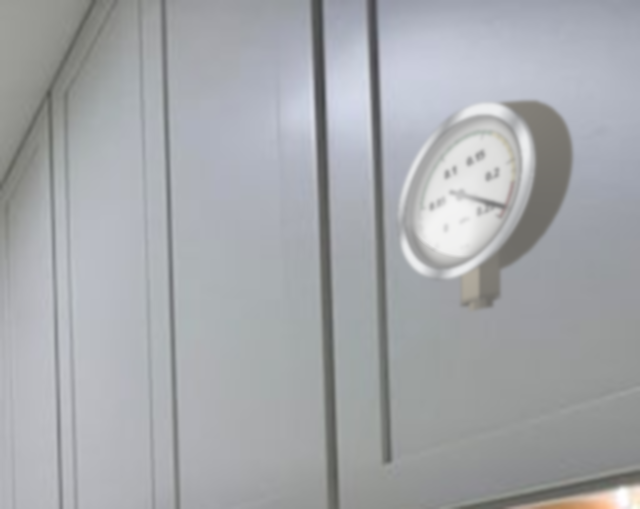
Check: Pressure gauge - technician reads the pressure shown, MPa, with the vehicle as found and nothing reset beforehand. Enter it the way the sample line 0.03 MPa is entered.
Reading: 0.24 MPa
